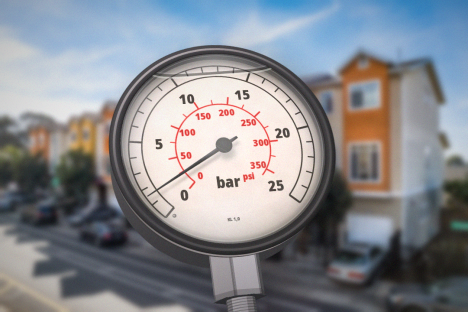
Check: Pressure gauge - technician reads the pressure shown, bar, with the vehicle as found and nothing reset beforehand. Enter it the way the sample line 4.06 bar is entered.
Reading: 1.5 bar
